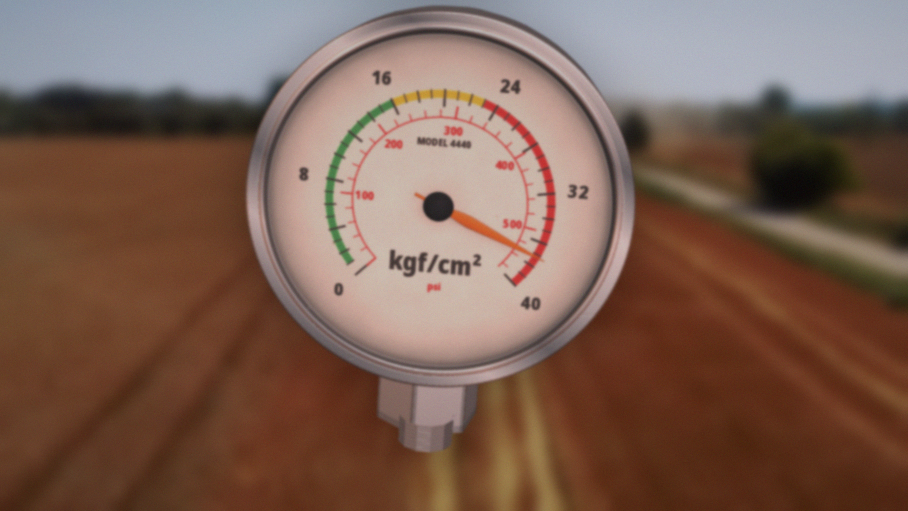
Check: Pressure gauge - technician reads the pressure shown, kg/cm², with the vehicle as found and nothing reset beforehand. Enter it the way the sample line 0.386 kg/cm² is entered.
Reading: 37 kg/cm²
